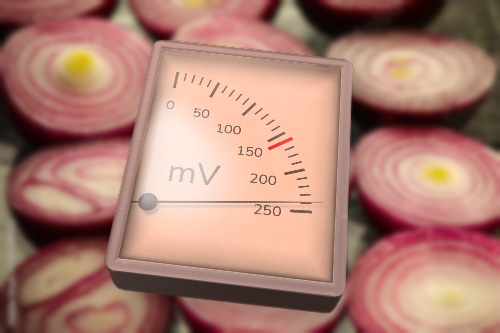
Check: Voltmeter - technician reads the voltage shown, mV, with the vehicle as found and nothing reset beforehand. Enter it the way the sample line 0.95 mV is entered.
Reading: 240 mV
